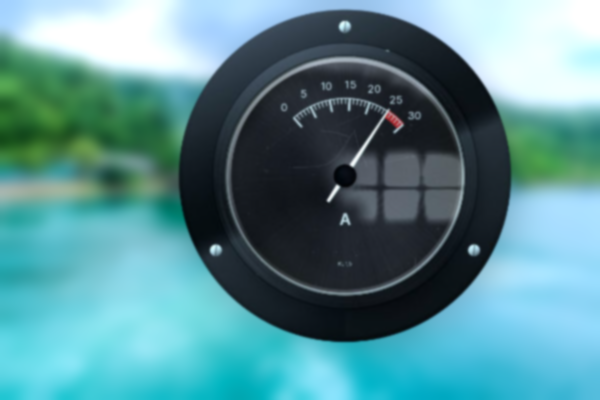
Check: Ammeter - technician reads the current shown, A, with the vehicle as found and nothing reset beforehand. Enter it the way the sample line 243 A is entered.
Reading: 25 A
